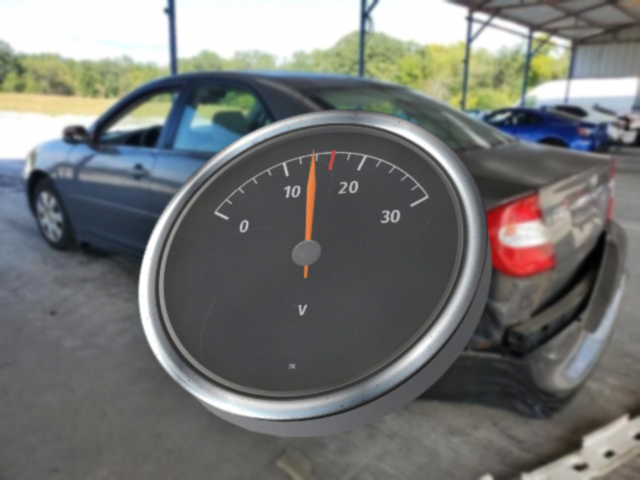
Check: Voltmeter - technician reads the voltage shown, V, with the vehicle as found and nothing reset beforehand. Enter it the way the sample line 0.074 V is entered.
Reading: 14 V
